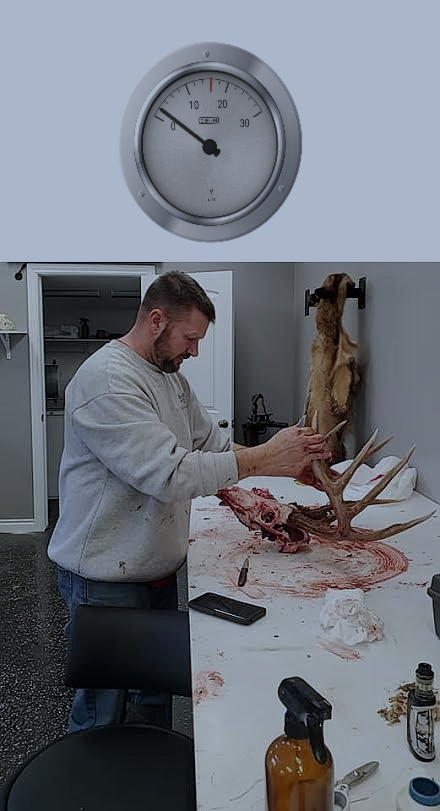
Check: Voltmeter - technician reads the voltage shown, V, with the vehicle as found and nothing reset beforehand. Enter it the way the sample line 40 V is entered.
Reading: 2 V
